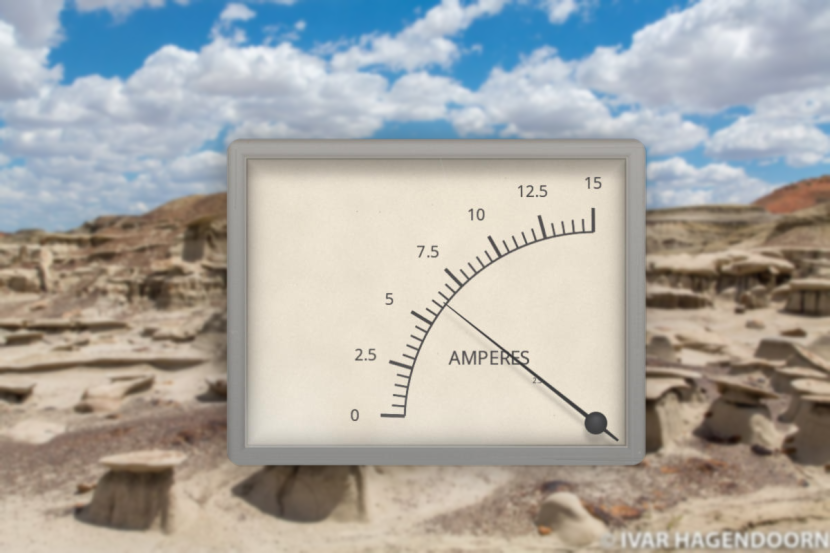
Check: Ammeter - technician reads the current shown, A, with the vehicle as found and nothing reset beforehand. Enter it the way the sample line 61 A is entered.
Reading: 6.25 A
